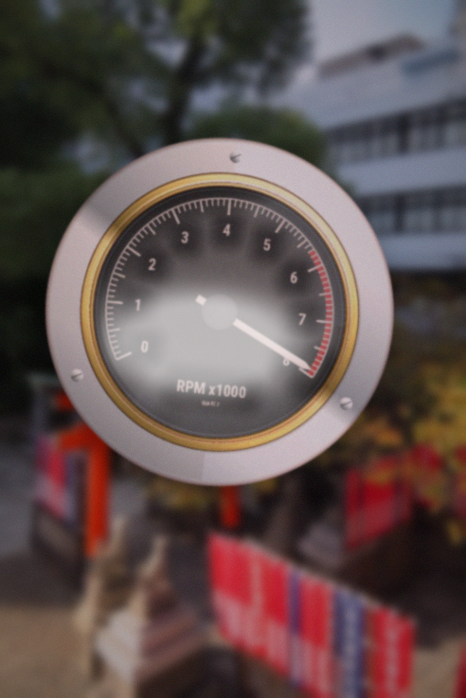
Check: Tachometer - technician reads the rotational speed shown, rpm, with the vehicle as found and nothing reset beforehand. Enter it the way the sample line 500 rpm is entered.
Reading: 7900 rpm
